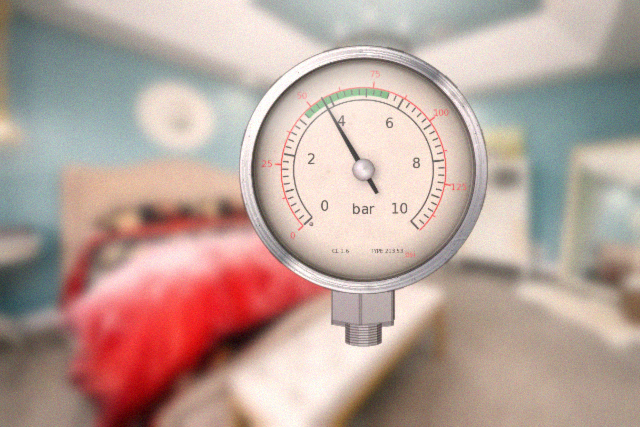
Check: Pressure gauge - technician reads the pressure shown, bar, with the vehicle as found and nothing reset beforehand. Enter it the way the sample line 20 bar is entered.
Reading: 3.8 bar
